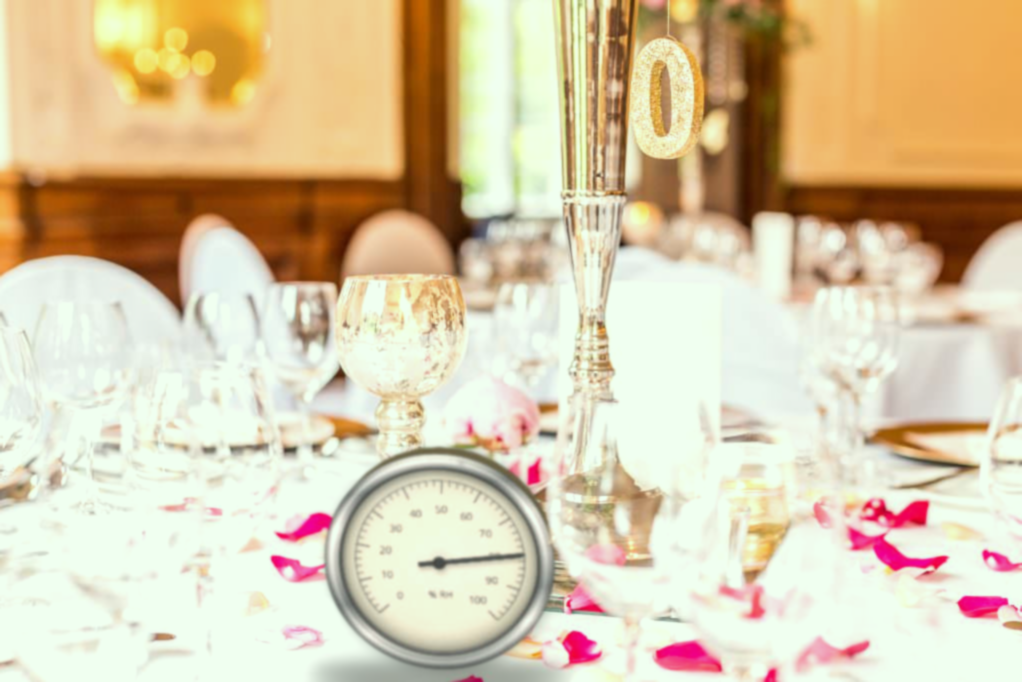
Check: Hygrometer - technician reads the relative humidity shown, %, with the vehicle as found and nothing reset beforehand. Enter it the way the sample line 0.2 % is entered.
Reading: 80 %
